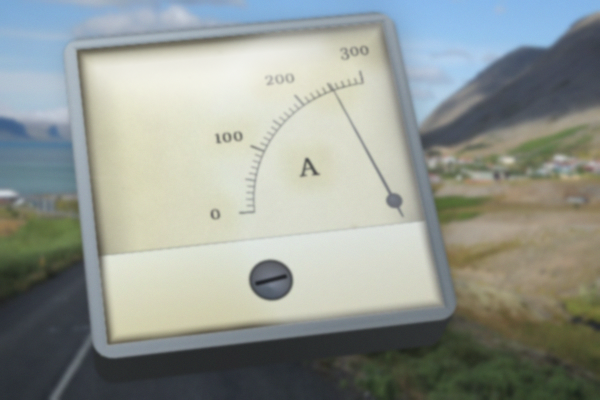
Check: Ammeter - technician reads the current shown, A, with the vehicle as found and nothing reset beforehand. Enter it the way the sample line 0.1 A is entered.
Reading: 250 A
